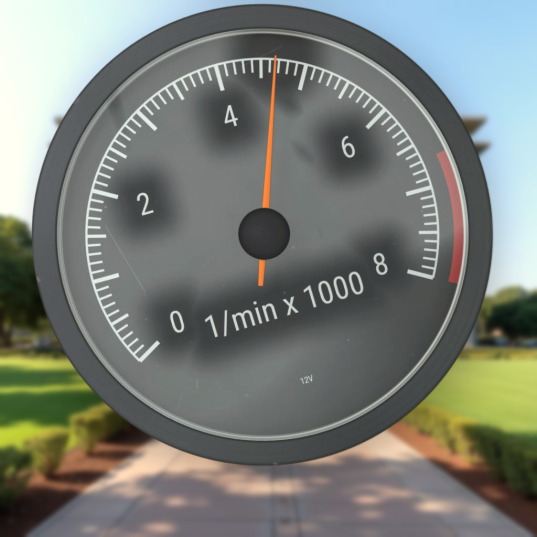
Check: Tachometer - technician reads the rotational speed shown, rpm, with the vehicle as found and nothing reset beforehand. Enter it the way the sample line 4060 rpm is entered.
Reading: 4650 rpm
